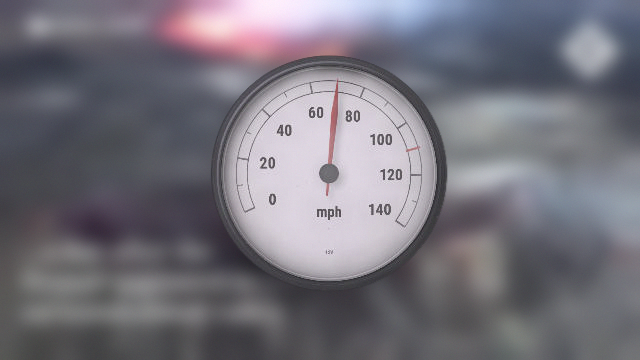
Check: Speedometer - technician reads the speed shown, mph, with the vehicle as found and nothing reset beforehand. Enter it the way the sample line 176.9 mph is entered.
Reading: 70 mph
